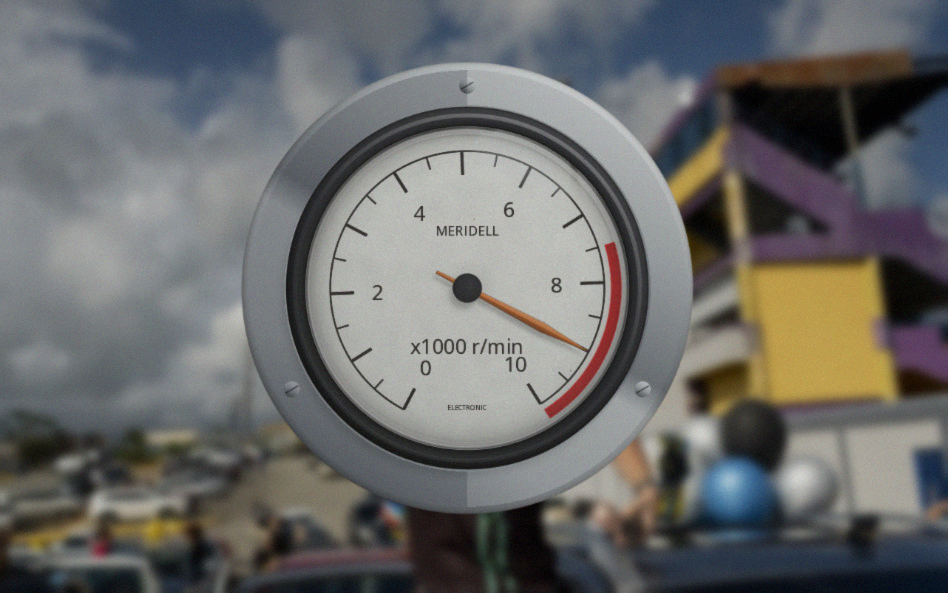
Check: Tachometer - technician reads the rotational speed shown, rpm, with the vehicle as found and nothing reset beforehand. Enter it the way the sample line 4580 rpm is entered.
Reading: 9000 rpm
